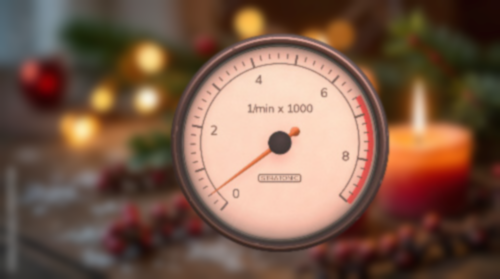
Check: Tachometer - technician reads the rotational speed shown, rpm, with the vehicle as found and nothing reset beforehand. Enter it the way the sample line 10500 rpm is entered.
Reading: 400 rpm
